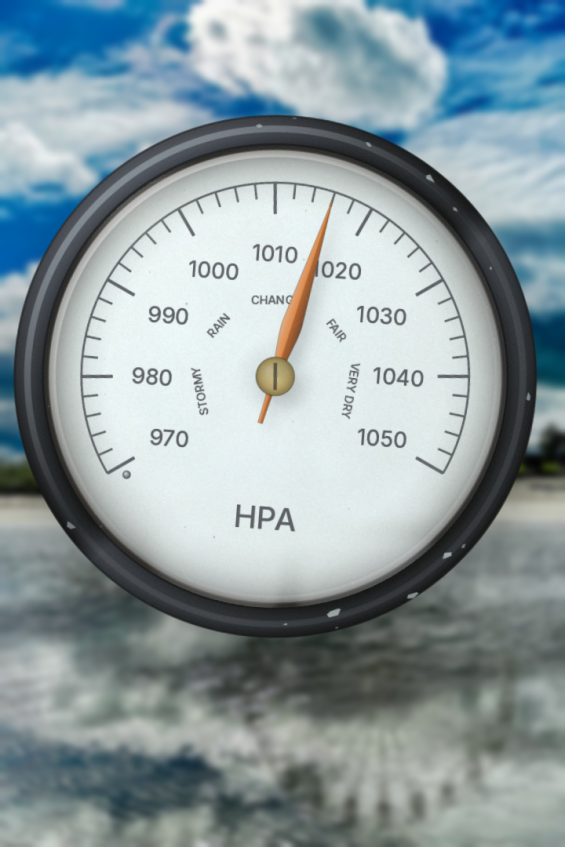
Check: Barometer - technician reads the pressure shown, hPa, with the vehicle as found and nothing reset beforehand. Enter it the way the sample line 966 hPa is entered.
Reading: 1016 hPa
